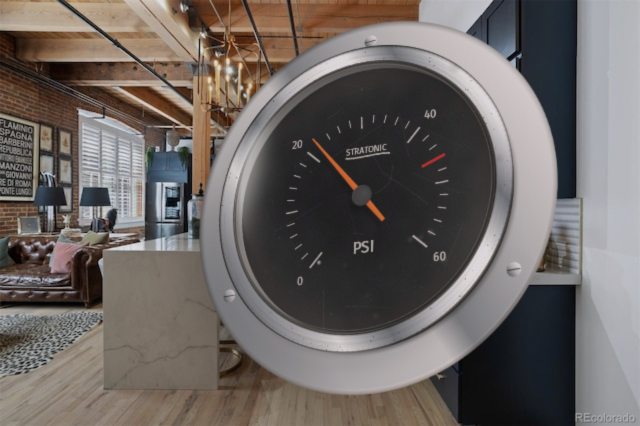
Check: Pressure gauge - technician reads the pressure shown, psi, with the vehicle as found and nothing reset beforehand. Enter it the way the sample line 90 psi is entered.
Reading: 22 psi
